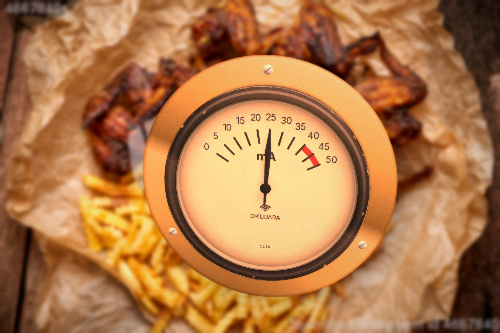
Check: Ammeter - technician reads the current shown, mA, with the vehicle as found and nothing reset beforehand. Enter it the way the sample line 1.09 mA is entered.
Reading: 25 mA
